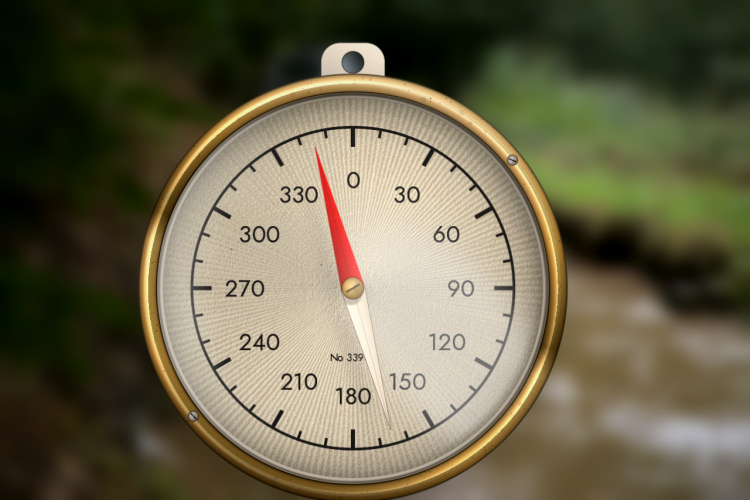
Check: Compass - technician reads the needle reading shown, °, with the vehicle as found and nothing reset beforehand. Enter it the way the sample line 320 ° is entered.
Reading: 345 °
